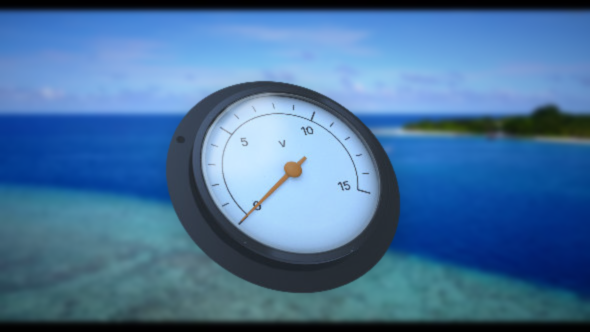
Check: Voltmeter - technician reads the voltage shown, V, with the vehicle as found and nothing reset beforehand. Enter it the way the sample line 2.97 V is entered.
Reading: 0 V
